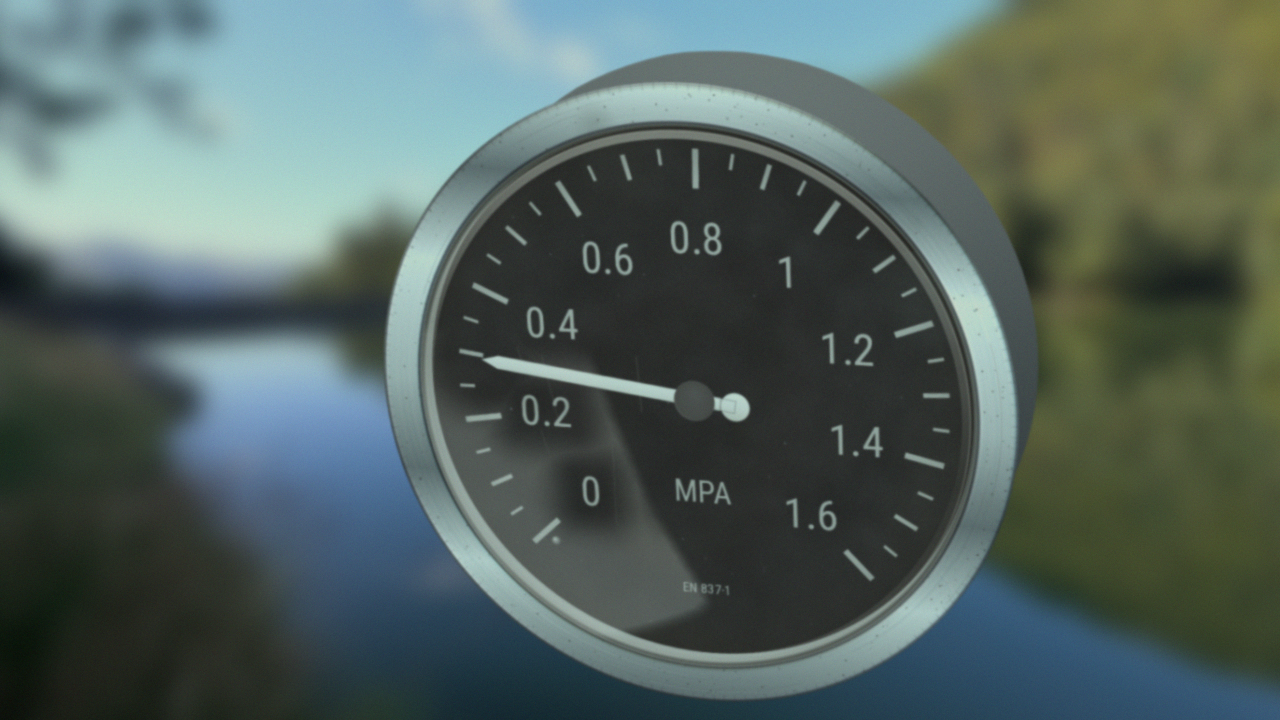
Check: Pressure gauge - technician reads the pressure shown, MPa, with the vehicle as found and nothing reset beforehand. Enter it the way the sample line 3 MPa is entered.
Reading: 0.3 MPa
